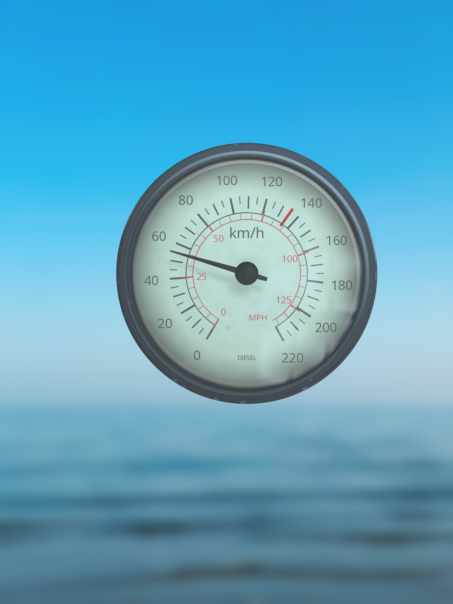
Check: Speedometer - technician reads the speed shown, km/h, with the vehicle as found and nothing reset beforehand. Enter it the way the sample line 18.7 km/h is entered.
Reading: 55 km/h
